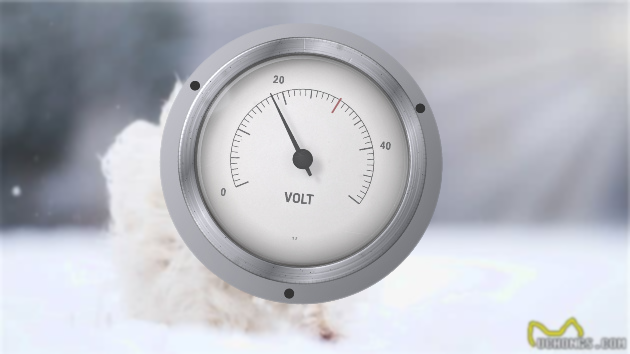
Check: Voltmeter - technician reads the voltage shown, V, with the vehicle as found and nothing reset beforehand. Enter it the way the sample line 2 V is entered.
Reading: 18 V
